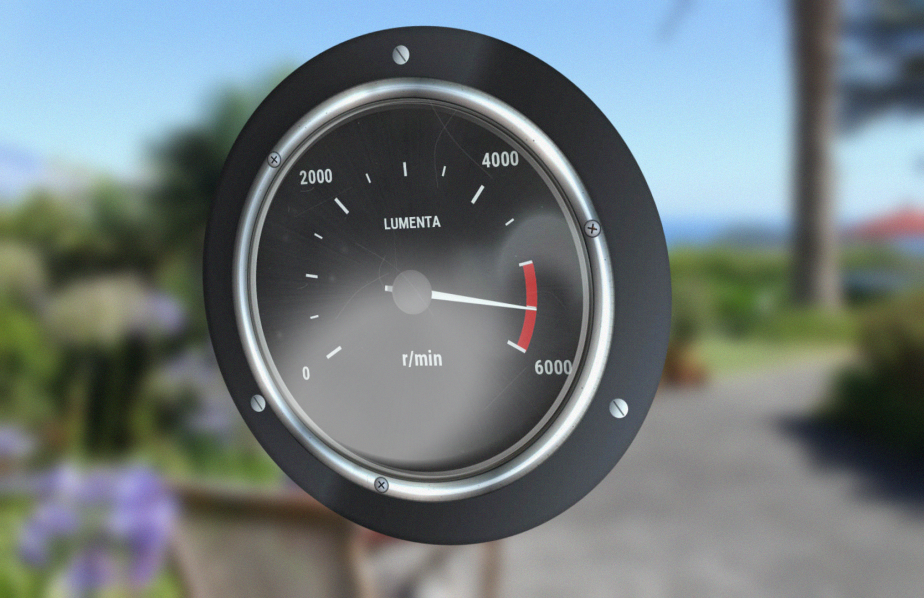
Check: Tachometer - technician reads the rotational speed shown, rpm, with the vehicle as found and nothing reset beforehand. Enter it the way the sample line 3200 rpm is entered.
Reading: 5500 rpm
